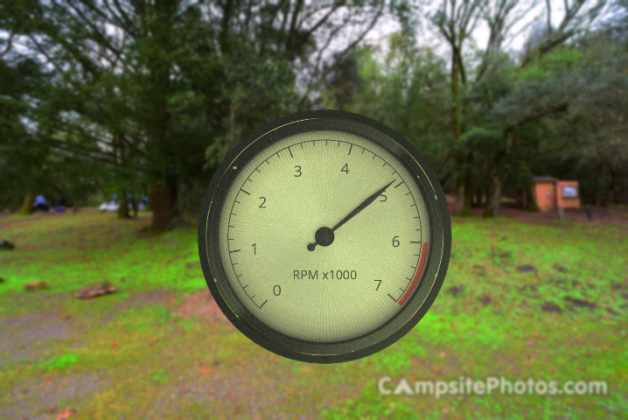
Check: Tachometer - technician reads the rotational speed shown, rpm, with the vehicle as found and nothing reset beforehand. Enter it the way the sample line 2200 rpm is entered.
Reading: 4900 rpm
